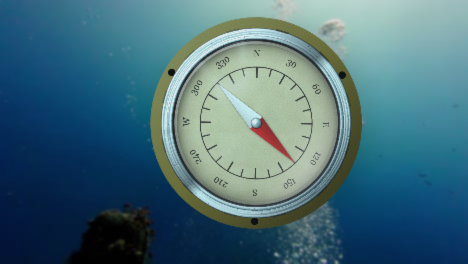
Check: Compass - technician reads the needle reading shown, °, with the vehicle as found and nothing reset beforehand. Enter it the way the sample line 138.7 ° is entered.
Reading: 135 °
